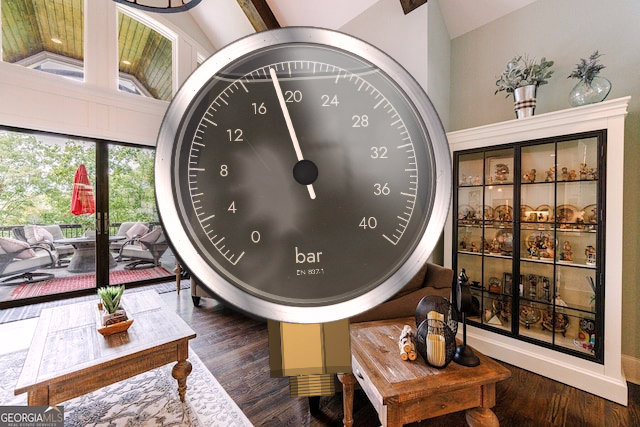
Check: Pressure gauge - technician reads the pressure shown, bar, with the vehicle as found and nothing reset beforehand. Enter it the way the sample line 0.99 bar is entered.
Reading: 18.5 bar
